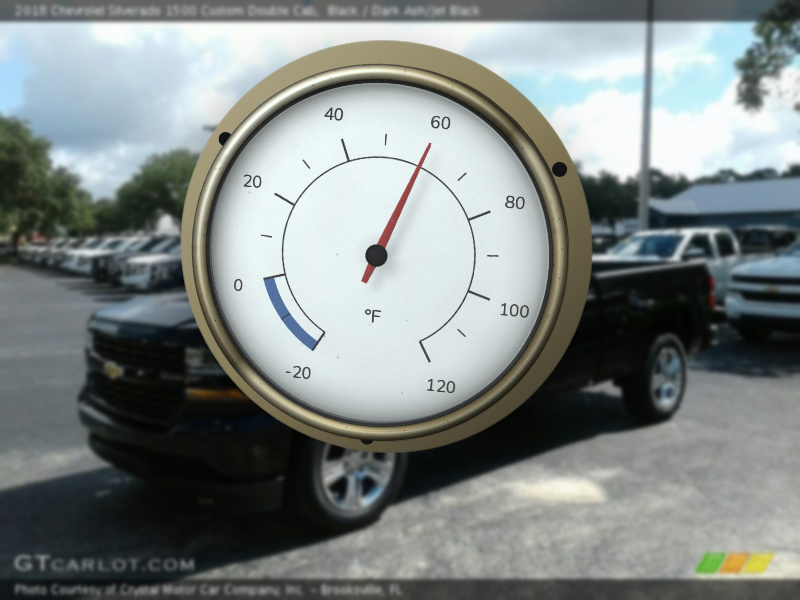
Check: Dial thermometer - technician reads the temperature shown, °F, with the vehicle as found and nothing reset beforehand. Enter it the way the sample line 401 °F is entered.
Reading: 60 °F
